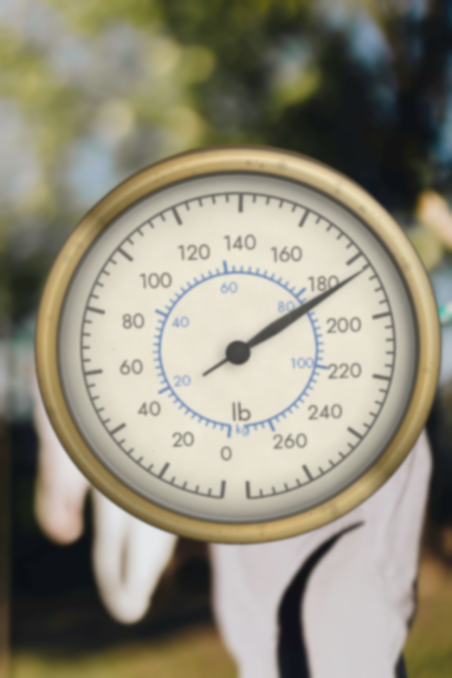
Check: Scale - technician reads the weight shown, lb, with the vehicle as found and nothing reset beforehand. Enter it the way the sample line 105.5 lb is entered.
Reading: 184 lb
